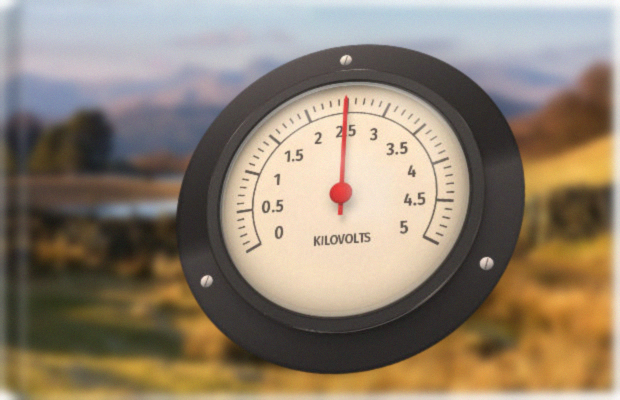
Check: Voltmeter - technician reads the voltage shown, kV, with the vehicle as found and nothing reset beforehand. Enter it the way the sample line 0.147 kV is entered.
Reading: 2.5 kV
